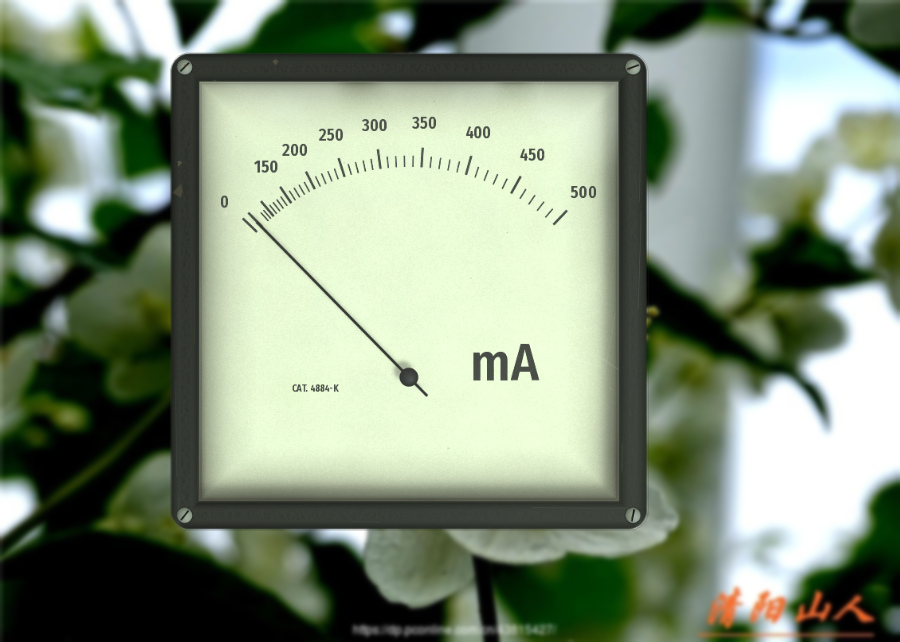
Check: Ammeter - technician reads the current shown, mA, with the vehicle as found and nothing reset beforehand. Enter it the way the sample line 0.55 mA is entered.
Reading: 50 mA
